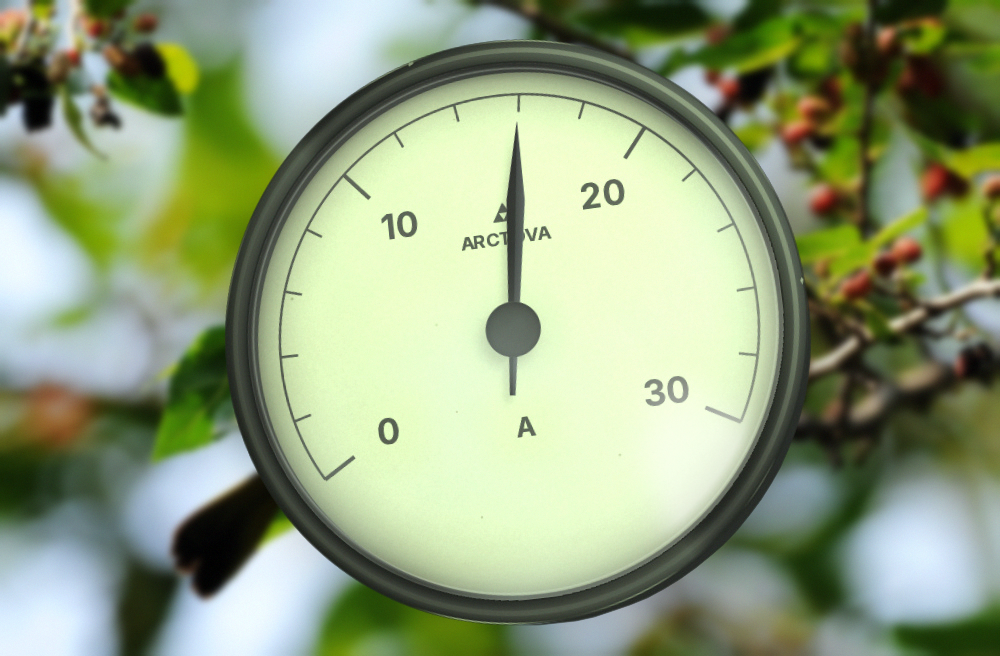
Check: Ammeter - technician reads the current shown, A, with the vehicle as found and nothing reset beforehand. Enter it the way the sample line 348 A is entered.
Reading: 16 A
